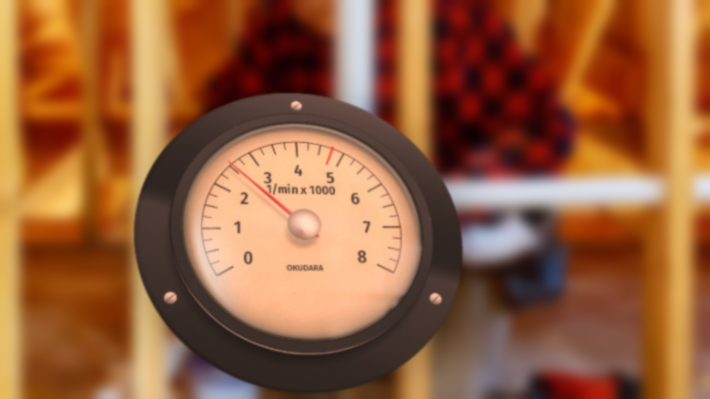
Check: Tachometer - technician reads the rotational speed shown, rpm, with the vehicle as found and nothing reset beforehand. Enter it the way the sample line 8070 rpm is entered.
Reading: 2500 rpm
